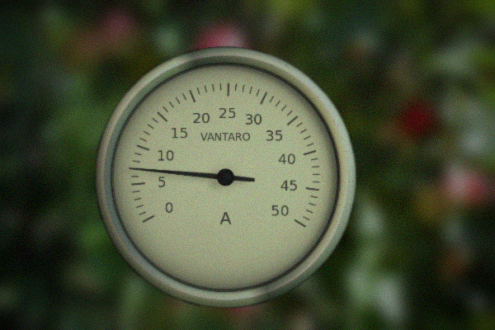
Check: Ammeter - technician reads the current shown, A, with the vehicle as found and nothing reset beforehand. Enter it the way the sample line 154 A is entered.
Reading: 7 A
